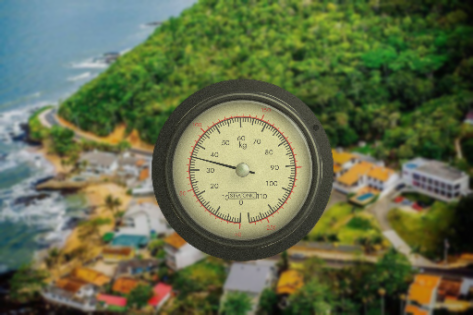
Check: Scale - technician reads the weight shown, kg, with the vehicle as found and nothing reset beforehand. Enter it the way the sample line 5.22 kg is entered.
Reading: 35 kg
